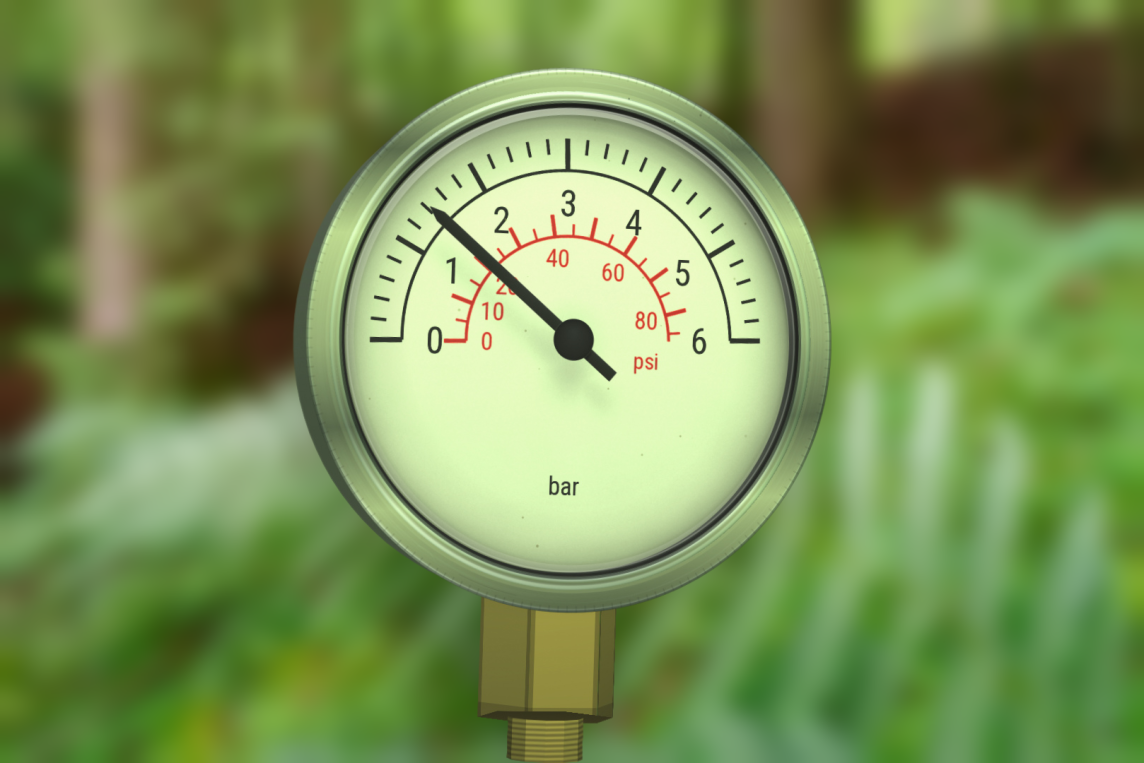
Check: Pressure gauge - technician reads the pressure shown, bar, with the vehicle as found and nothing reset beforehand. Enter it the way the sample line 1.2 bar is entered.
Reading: 1.4 bar
